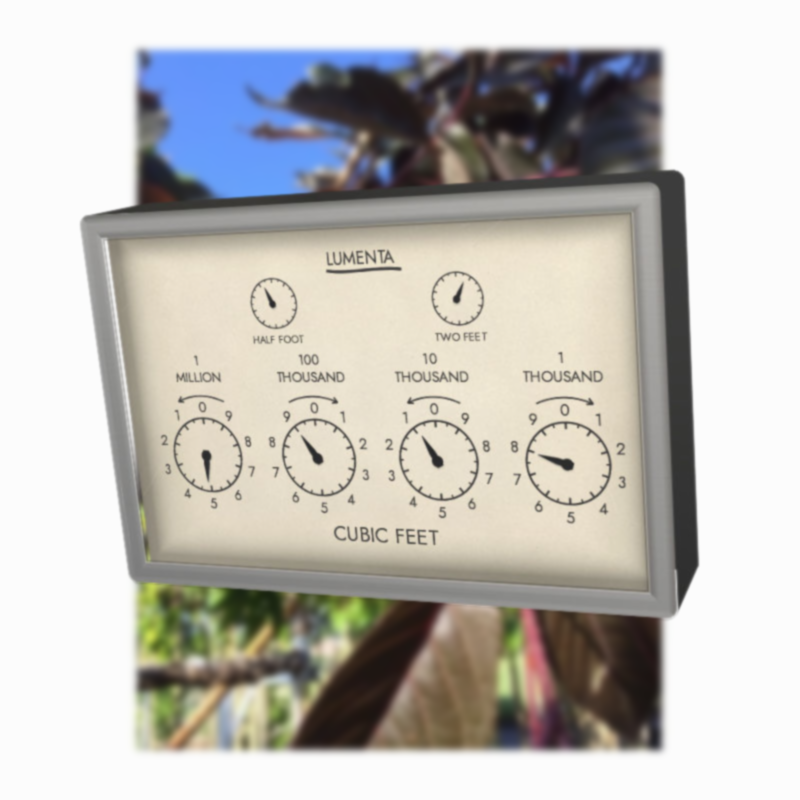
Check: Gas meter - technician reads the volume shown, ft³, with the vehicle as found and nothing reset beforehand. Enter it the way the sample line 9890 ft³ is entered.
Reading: 490800 ft³
